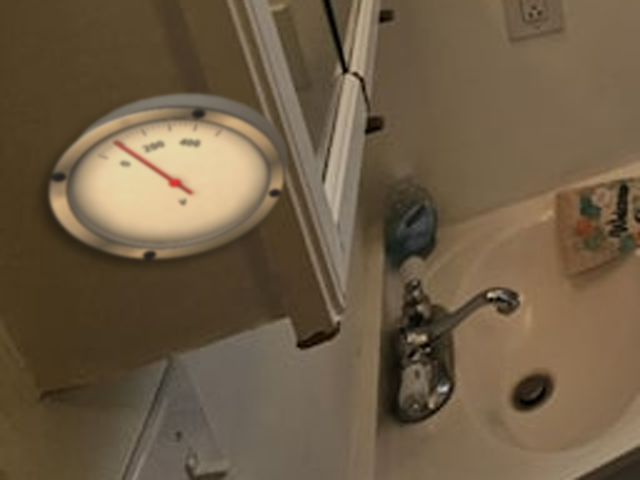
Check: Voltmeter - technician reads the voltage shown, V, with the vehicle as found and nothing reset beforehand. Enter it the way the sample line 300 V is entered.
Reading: 100 V
